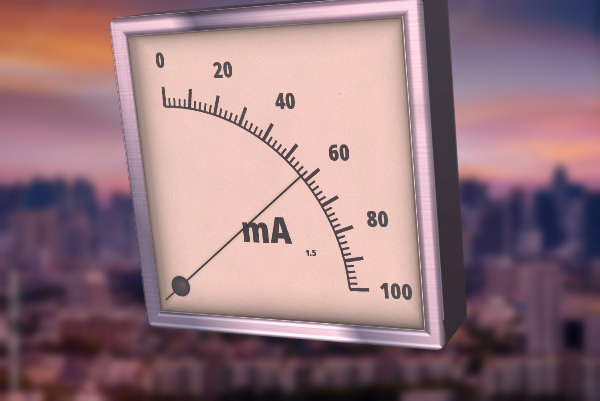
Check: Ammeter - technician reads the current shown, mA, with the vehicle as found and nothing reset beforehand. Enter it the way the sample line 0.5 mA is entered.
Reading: 58 mA
